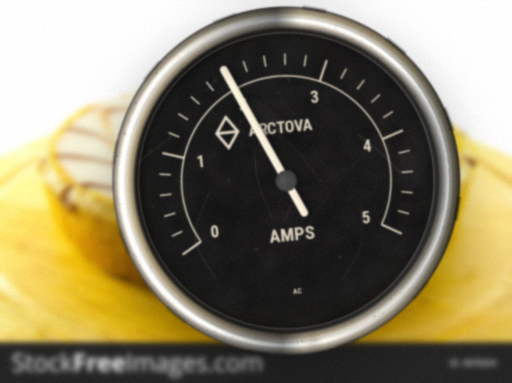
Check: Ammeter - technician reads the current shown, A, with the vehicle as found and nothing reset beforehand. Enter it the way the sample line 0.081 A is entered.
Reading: 2 A
